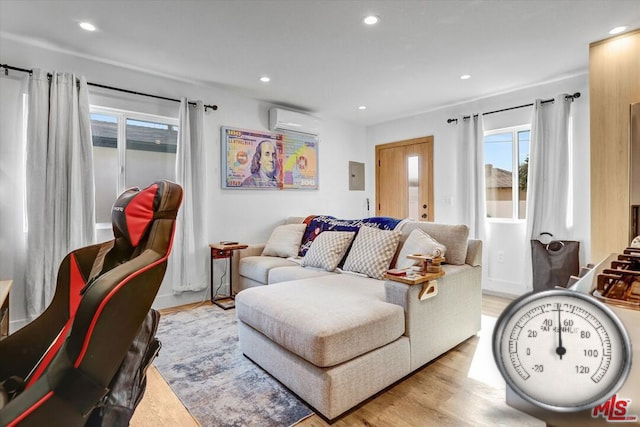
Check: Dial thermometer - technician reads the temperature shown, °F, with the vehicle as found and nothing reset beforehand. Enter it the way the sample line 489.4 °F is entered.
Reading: 50 °F
